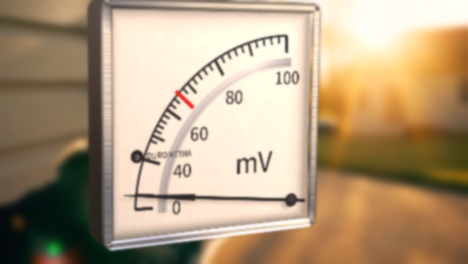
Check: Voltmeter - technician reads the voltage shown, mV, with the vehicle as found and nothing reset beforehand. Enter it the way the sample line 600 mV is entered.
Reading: 20 mV
